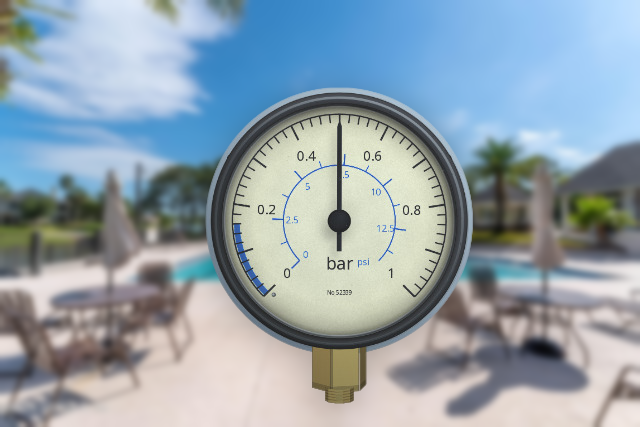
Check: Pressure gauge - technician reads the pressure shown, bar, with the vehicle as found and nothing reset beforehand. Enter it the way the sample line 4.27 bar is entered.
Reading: 0.5 bar
